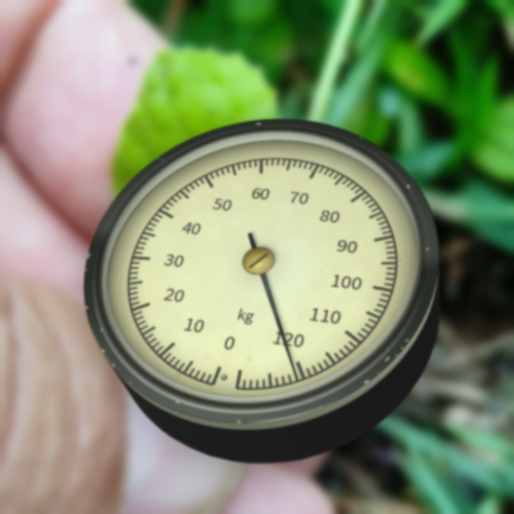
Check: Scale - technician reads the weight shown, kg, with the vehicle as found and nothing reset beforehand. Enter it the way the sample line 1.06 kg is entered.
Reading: 121 kg
